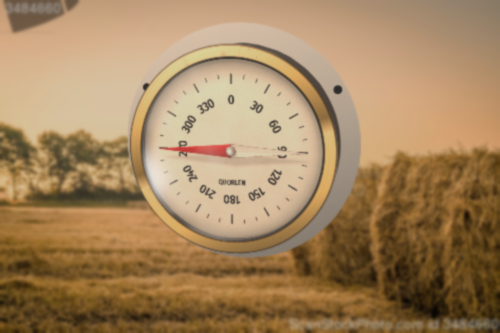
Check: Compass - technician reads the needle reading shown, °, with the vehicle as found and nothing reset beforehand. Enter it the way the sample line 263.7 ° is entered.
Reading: 270 °
